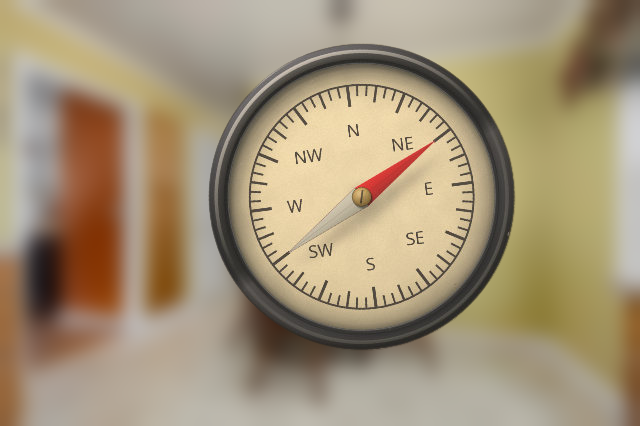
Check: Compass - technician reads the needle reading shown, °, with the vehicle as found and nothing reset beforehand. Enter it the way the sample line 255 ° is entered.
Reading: 60 °
